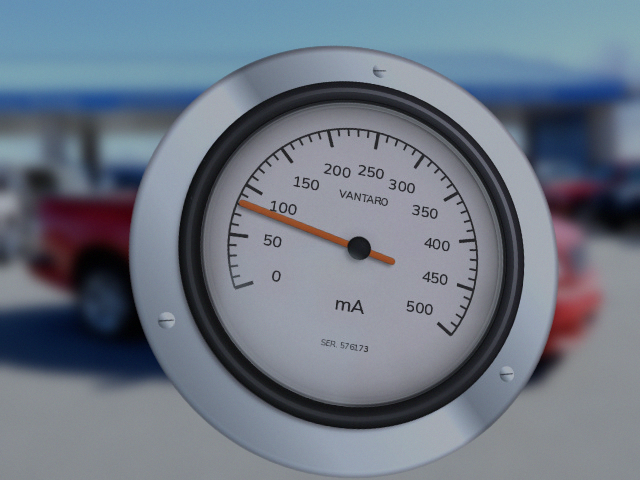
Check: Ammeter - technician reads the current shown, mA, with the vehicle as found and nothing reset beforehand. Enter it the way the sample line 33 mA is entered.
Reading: 80 mA
